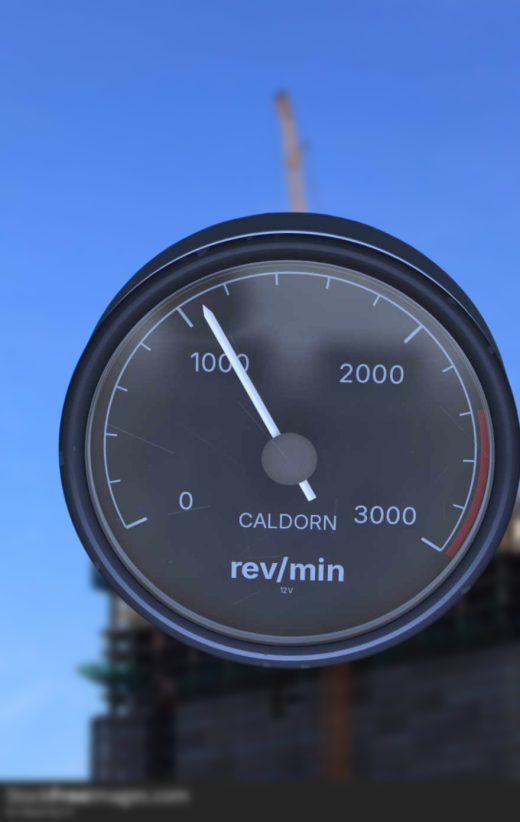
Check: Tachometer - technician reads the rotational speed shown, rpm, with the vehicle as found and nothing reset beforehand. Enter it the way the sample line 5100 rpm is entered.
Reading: 1100 rpm
